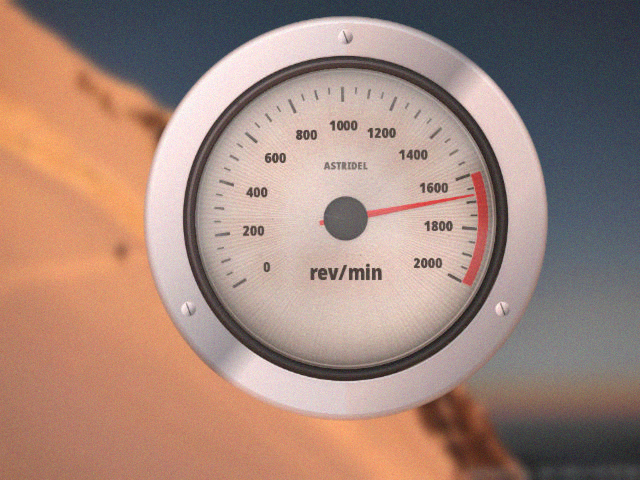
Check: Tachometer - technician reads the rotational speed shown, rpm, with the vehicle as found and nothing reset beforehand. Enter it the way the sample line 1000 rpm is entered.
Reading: 1675 rpm
